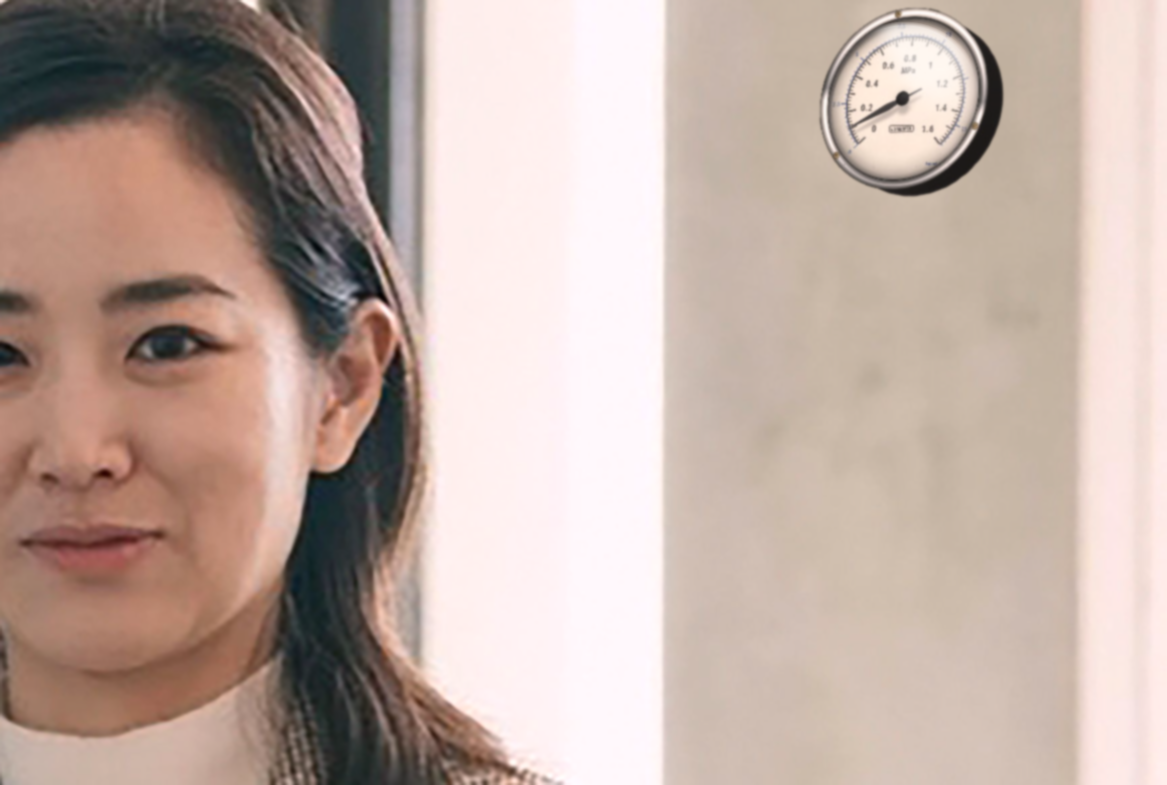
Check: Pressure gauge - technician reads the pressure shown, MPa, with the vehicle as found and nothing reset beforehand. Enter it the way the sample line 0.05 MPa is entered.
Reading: 0.1 MPa
